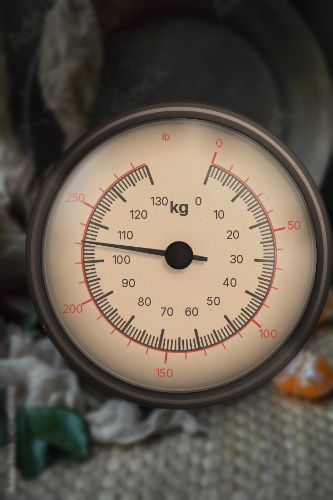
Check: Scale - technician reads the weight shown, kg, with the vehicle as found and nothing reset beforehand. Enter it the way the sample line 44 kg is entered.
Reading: 105 kg
